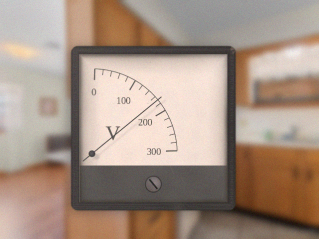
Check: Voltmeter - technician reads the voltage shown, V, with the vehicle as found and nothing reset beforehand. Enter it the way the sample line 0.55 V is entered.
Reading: 170 V
